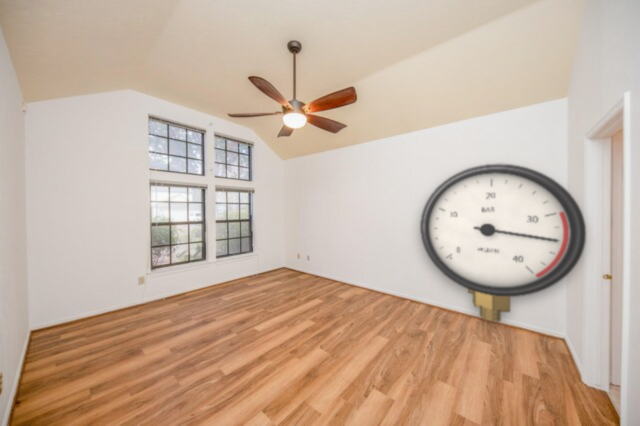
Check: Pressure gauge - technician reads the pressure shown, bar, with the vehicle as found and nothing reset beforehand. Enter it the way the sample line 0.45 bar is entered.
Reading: 34 bar
